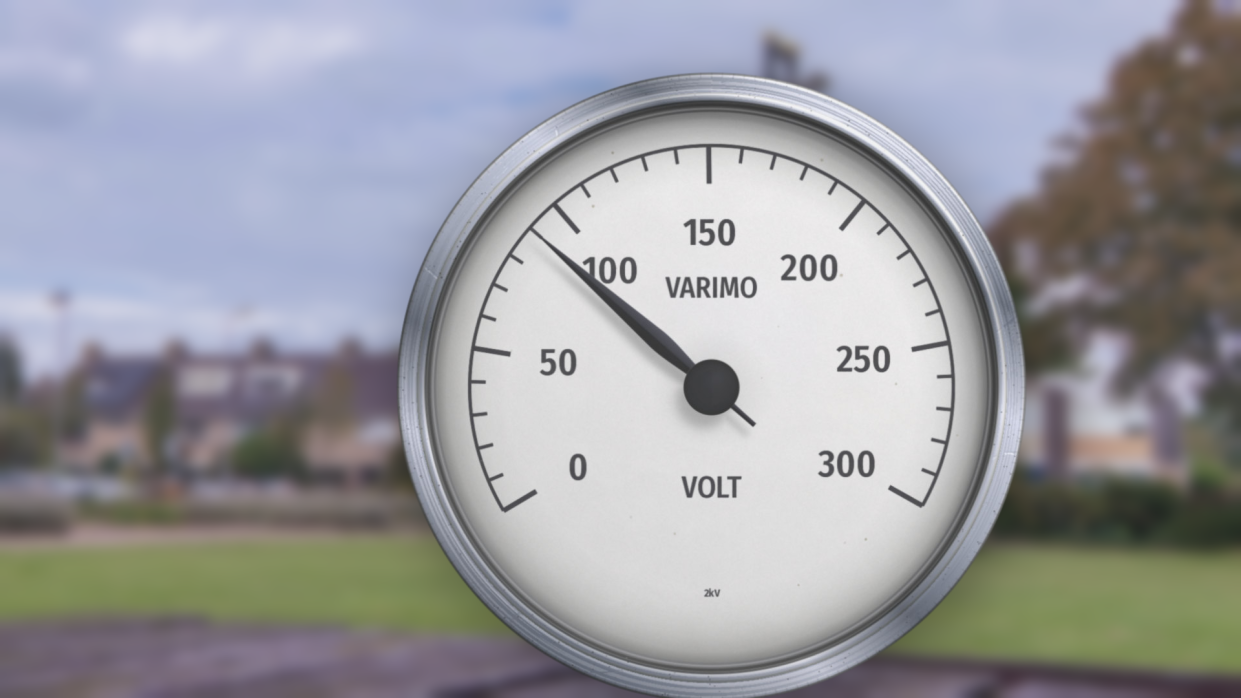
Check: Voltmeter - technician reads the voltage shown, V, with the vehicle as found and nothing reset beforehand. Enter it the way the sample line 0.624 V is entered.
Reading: 90 V
